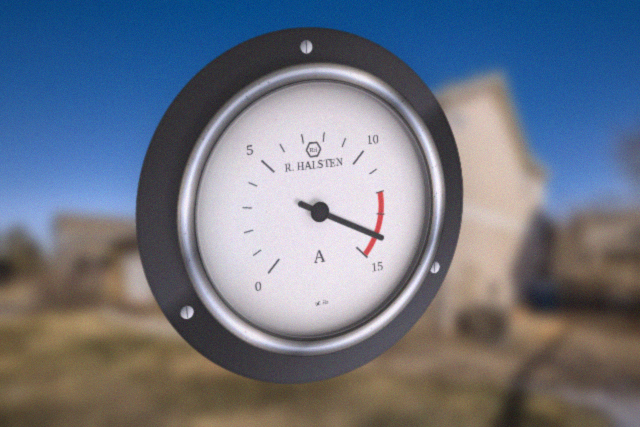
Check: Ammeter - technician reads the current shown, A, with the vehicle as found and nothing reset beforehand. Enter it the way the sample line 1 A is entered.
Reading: 14 A
